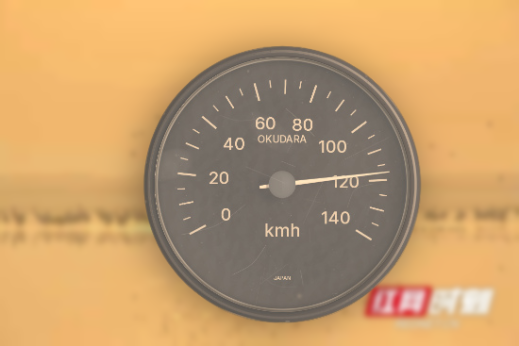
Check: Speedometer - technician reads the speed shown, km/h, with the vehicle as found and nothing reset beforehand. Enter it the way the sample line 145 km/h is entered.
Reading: 117.5 km/h
